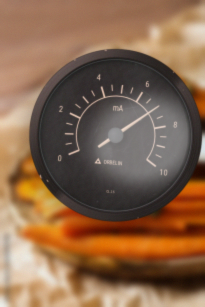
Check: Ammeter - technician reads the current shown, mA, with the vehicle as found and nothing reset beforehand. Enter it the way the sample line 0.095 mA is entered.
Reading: 7 mA
